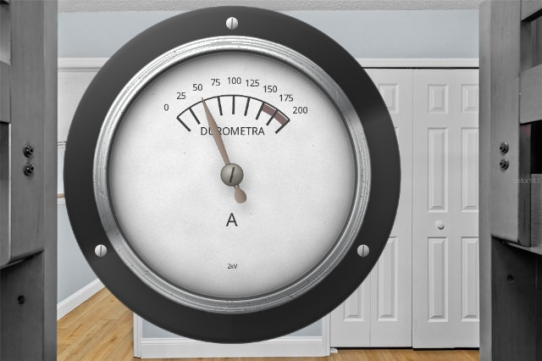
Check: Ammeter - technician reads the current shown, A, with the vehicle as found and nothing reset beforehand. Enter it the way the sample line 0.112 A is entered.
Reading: 50 A
